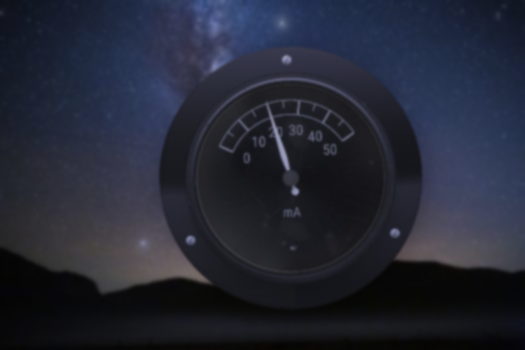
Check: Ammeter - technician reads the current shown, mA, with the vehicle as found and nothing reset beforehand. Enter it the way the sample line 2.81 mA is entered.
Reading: 20 mA
